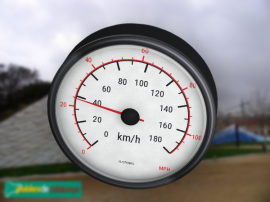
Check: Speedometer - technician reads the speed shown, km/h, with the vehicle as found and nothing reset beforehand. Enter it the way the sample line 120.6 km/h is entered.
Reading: 40 km/h
